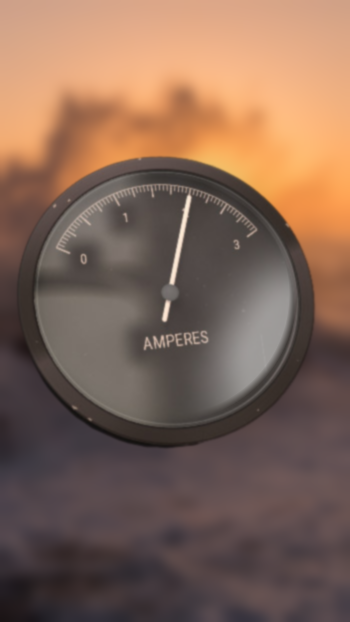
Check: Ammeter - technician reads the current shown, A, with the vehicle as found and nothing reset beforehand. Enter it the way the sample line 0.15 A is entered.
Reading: 2 A
